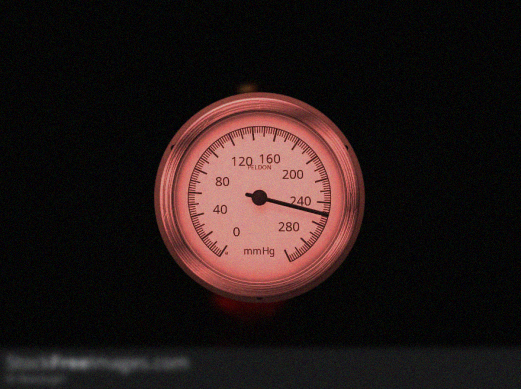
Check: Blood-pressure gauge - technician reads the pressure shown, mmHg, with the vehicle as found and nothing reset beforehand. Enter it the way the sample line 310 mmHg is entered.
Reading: 250 mmHg
